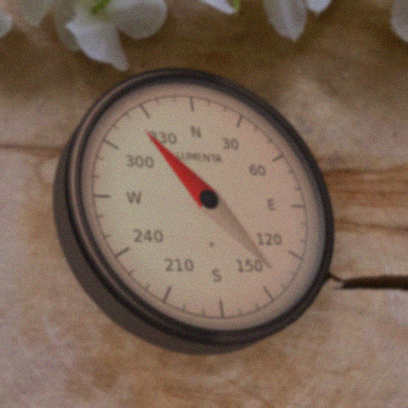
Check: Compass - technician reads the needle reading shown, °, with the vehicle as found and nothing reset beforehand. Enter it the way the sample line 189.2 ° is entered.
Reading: 320 °
